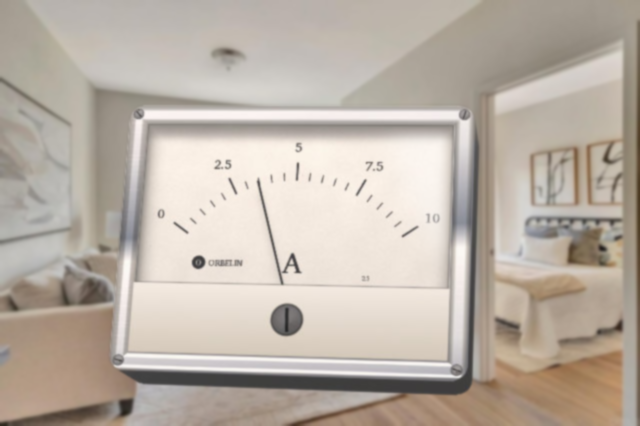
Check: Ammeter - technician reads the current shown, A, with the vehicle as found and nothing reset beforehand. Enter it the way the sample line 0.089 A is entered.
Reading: 3.5 A
